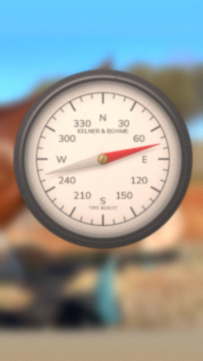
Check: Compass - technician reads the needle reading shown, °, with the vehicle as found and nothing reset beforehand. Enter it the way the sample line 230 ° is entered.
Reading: 75 °
